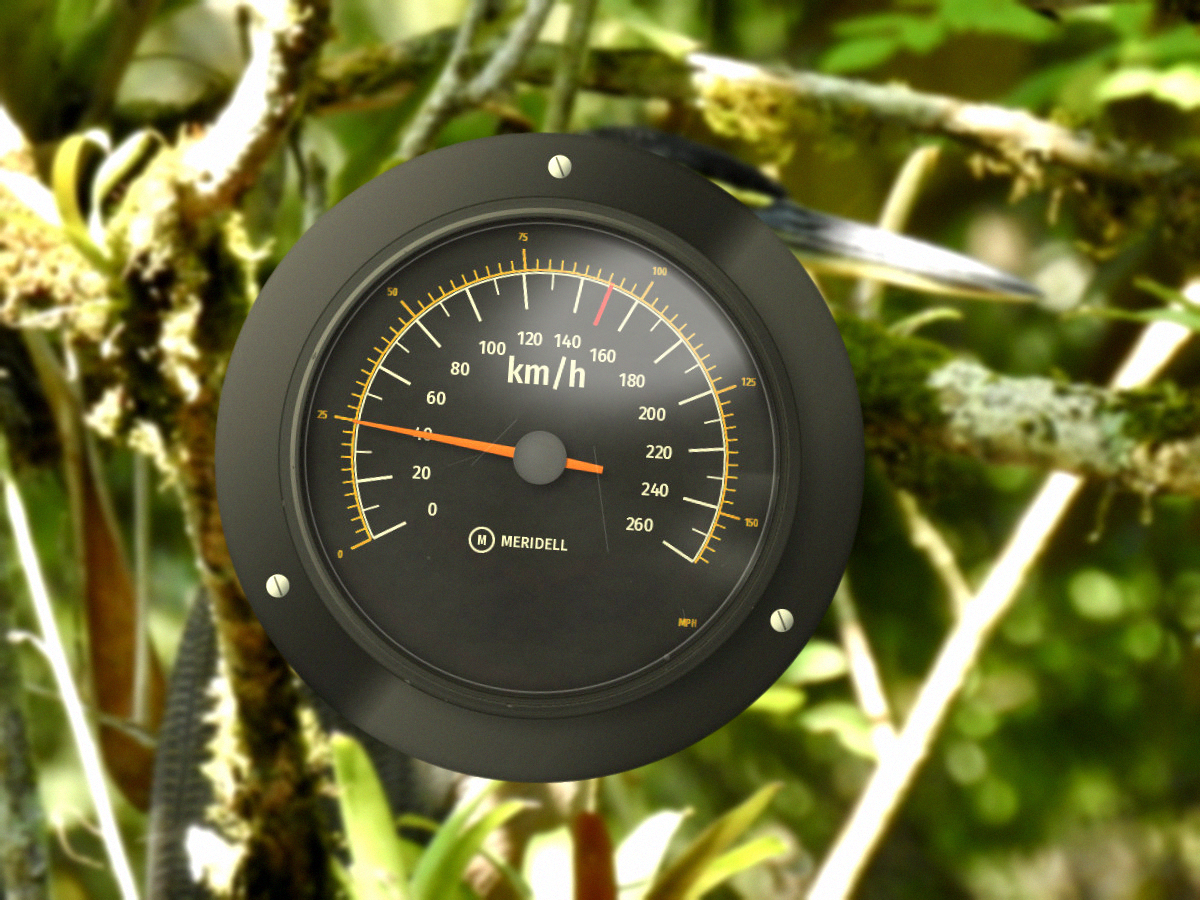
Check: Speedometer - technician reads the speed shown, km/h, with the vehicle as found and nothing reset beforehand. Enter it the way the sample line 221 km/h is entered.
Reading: 40 km/h
